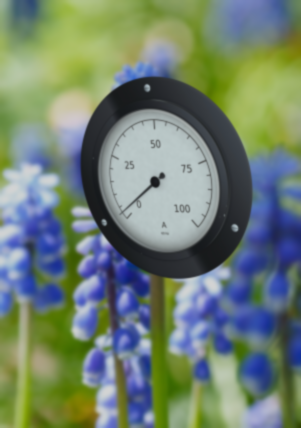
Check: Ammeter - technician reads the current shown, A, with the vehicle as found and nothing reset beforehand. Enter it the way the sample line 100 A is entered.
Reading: 2.5 A
